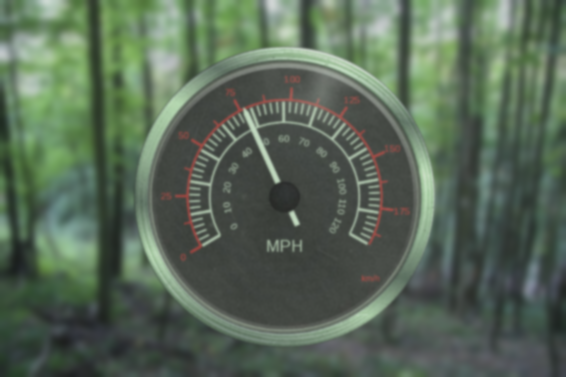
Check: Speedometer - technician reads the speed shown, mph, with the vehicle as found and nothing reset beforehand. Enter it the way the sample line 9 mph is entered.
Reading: 48 mph
